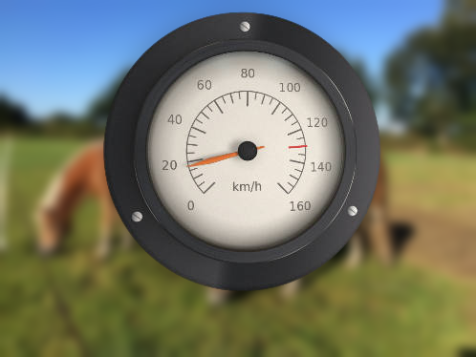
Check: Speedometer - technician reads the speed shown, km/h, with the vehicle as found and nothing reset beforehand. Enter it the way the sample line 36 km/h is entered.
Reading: 17.5 km/h
